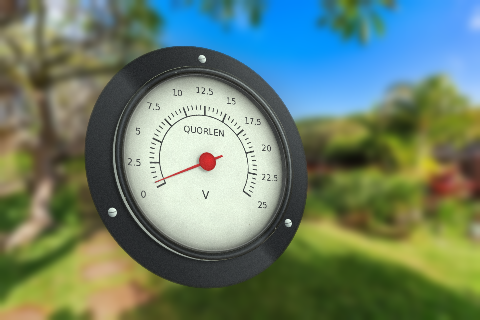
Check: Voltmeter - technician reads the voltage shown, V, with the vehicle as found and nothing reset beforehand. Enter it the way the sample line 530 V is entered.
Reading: 0.5 V
